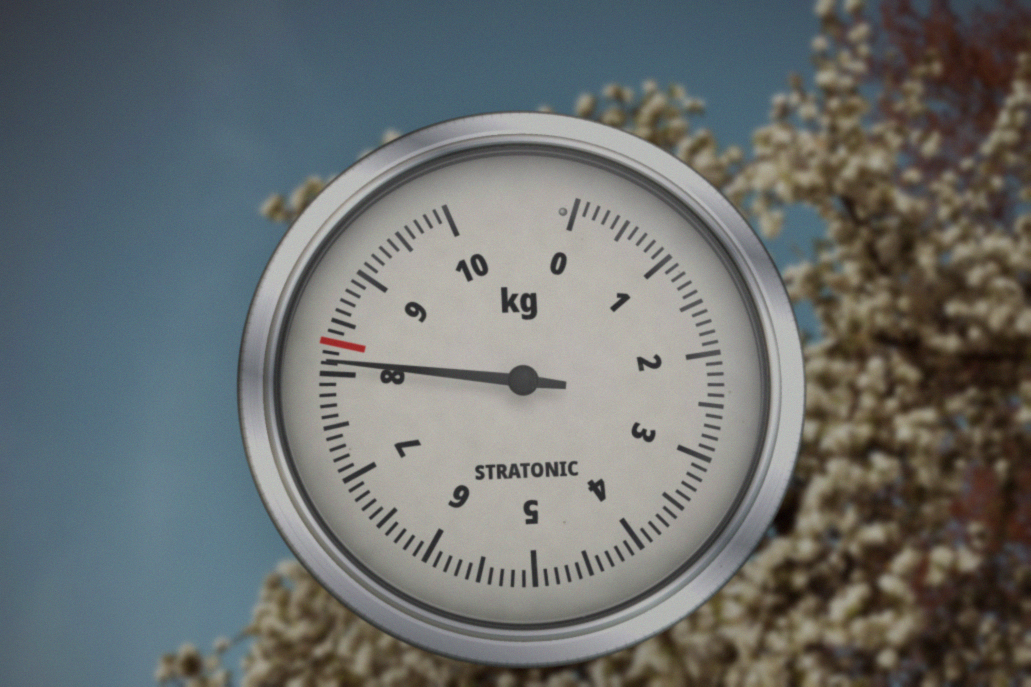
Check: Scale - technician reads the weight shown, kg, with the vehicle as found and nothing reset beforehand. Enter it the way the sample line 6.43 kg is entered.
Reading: 8.1 kg
